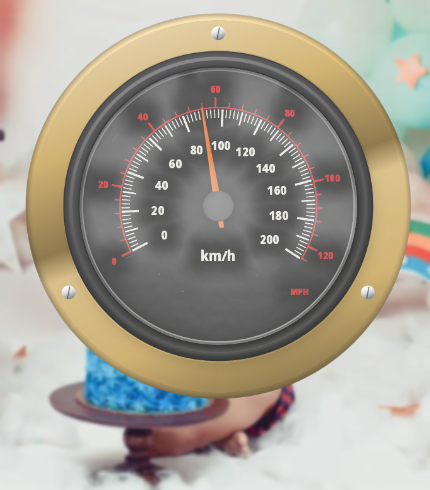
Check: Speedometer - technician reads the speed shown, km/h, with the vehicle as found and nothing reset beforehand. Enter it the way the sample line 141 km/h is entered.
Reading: 90 km/h
